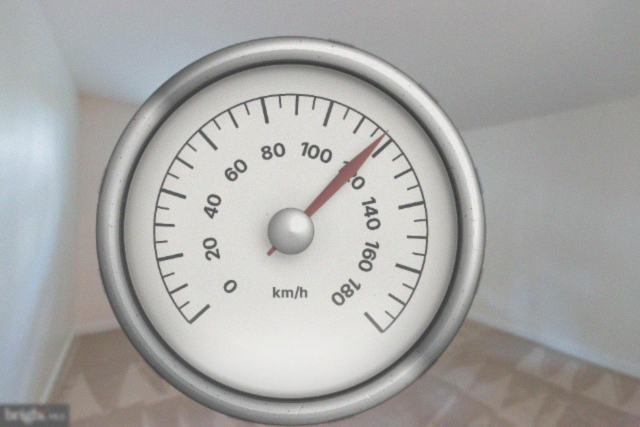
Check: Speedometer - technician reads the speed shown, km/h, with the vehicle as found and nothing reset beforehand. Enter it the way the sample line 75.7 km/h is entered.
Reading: 117.5 km/h
